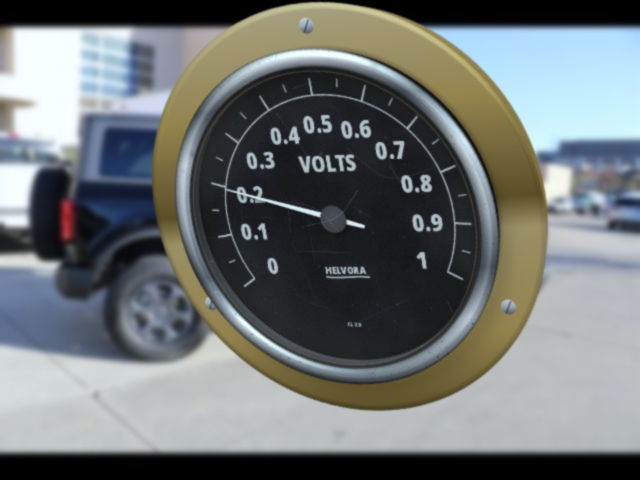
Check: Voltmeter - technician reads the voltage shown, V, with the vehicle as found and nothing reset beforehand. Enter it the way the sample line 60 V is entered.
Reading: 0.2 V
